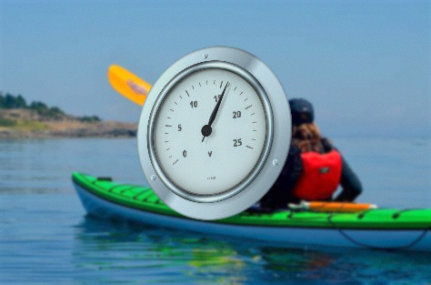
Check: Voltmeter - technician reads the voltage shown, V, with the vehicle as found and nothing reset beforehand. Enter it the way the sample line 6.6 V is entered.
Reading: 16 V
